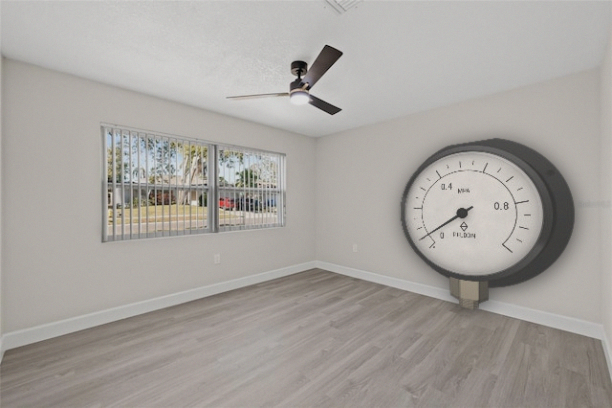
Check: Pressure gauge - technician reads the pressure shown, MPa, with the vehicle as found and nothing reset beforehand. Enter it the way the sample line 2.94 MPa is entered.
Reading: 0.05 MPa
